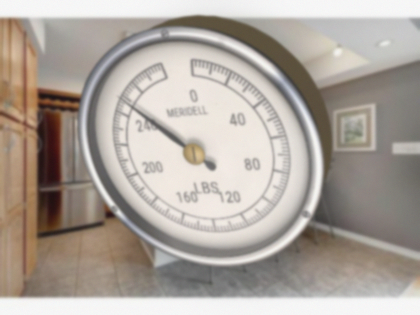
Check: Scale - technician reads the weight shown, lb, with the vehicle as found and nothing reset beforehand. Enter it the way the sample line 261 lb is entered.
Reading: 250 lb
